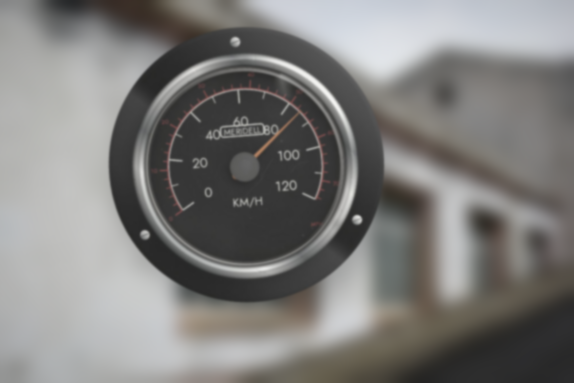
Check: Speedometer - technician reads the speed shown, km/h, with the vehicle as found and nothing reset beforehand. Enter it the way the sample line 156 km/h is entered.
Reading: 85 km/h
